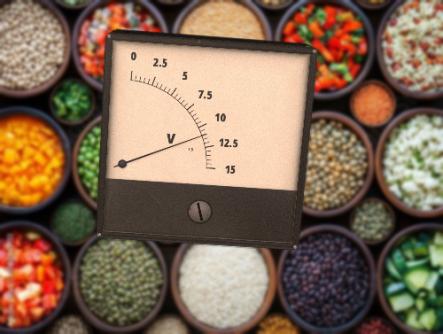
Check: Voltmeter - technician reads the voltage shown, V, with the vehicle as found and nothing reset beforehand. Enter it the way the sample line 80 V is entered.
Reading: 11 V
